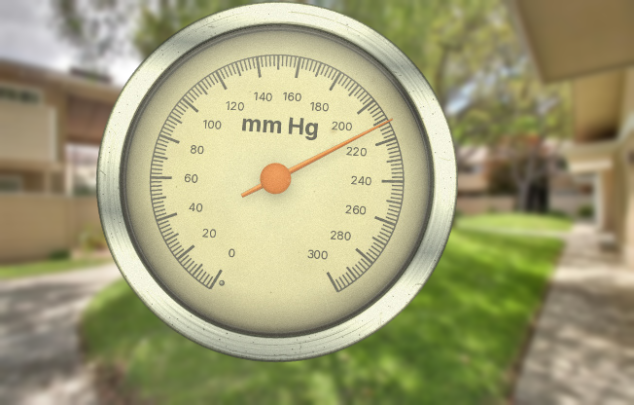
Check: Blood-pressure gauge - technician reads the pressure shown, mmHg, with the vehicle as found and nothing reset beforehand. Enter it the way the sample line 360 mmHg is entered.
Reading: 212 mmHg
